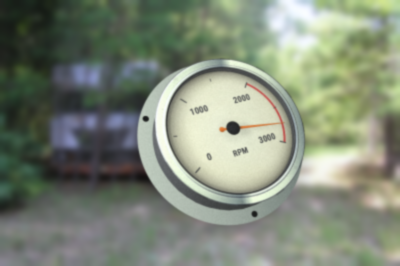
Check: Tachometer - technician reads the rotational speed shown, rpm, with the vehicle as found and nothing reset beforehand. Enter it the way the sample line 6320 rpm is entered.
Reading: 2750 rpm
